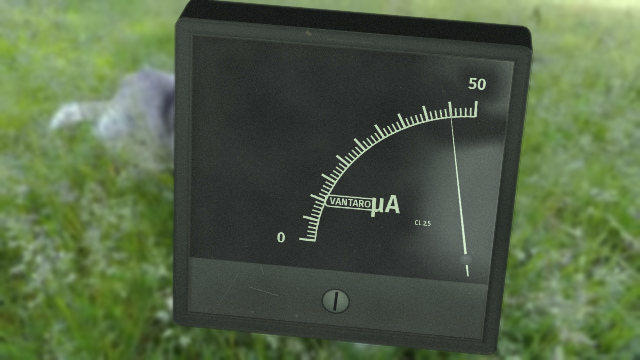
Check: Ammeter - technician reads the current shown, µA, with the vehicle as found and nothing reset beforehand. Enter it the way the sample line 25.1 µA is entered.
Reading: 45 µA
